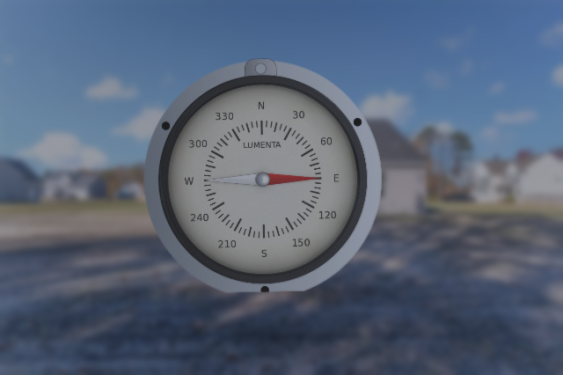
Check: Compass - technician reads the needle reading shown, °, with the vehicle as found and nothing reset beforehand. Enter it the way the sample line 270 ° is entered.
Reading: 90 °
